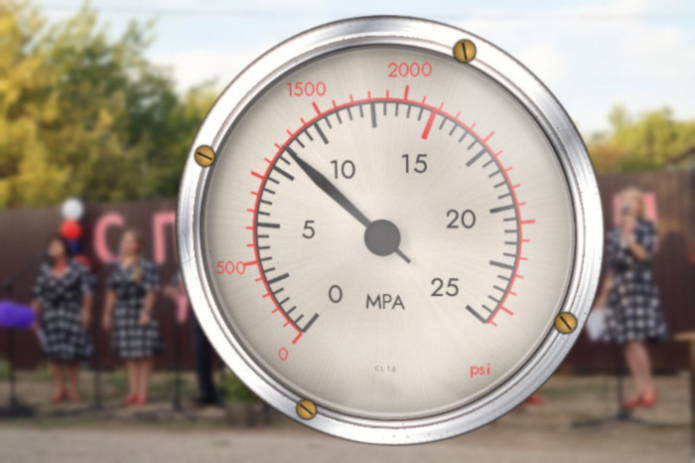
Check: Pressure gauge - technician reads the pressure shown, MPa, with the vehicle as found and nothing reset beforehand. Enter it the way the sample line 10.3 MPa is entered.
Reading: 8.5 MPa
